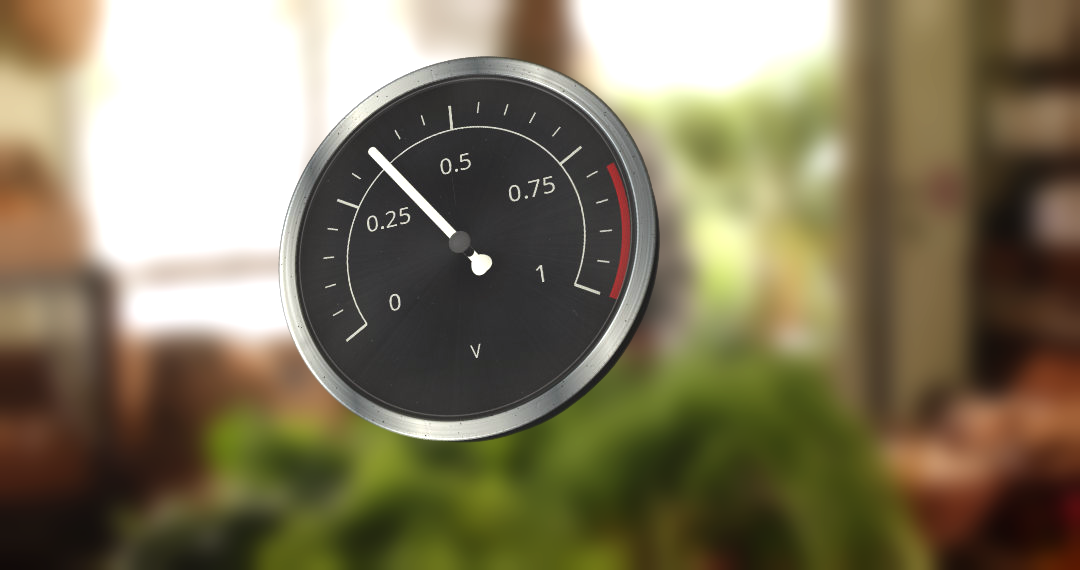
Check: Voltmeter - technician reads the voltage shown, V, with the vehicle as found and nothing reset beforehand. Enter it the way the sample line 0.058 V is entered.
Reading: 0.35 V
